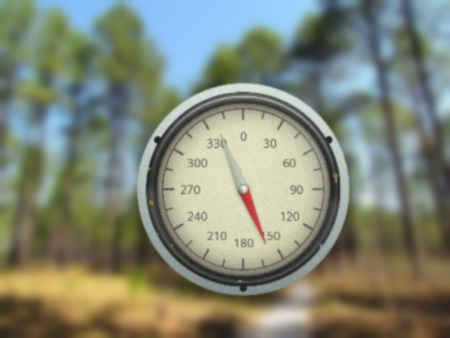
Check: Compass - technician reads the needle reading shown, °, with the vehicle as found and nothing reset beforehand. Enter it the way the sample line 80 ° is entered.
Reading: 157.5 °
